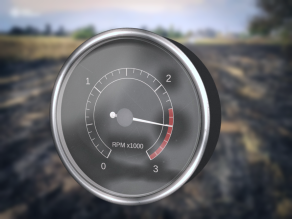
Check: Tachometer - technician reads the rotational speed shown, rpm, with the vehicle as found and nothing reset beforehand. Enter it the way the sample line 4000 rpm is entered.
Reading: 2500 rpm
